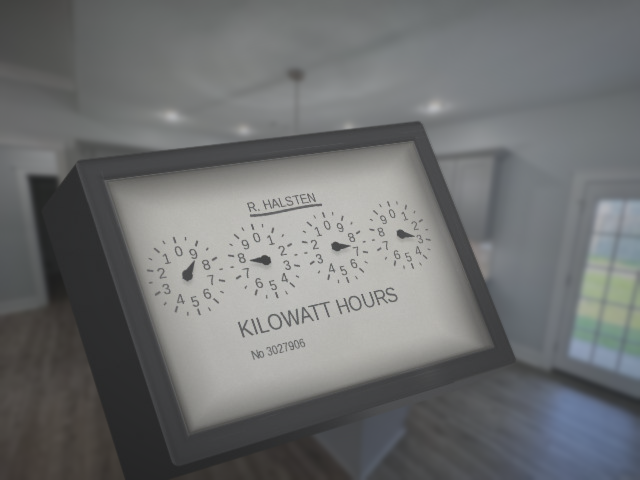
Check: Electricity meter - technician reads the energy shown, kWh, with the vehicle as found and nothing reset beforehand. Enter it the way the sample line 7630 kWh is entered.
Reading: 8773 kWh
